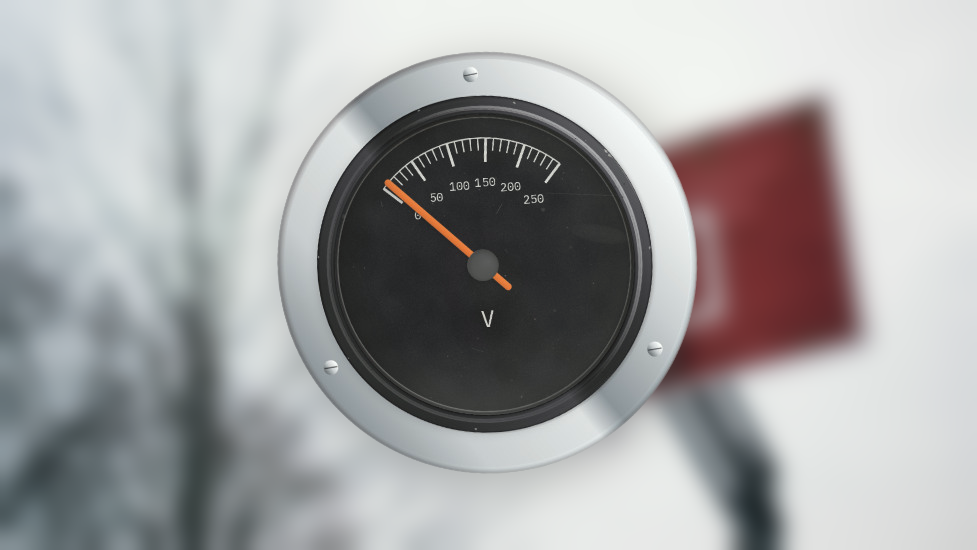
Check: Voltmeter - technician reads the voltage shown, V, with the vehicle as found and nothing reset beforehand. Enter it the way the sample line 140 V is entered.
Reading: 10 V
